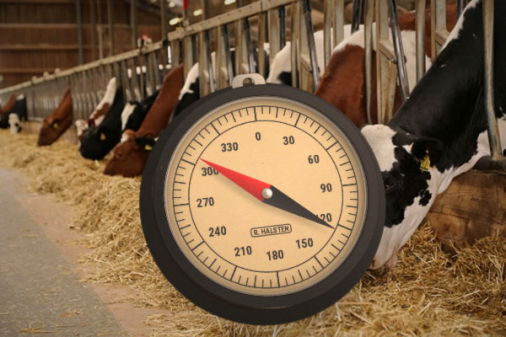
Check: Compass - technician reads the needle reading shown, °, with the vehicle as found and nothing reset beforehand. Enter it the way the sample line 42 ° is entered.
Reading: 305 °
